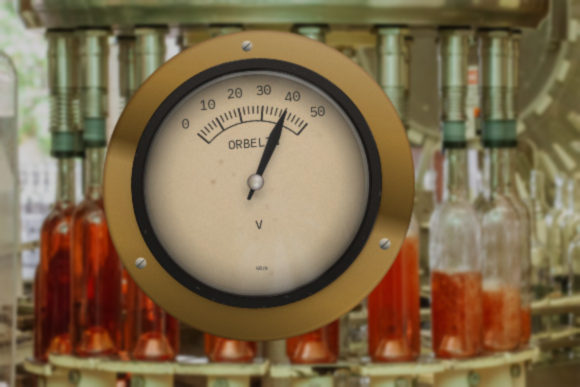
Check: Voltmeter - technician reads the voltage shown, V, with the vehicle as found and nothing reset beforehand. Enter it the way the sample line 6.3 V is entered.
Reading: 40 V
